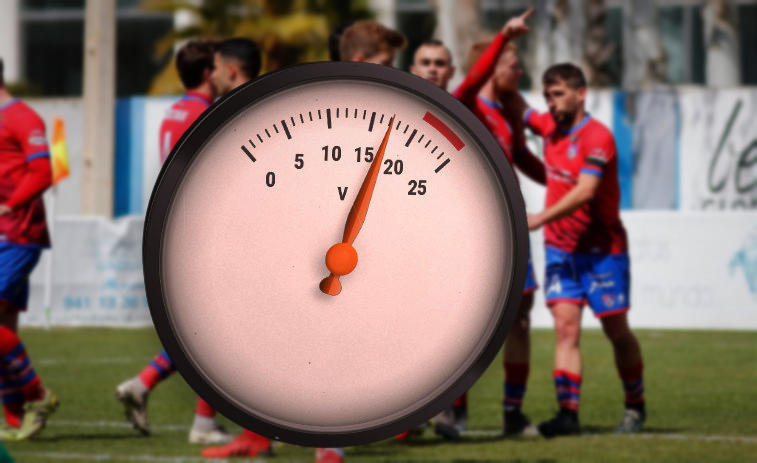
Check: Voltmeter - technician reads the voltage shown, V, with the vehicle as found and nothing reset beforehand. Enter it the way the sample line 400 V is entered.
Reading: 17 V
